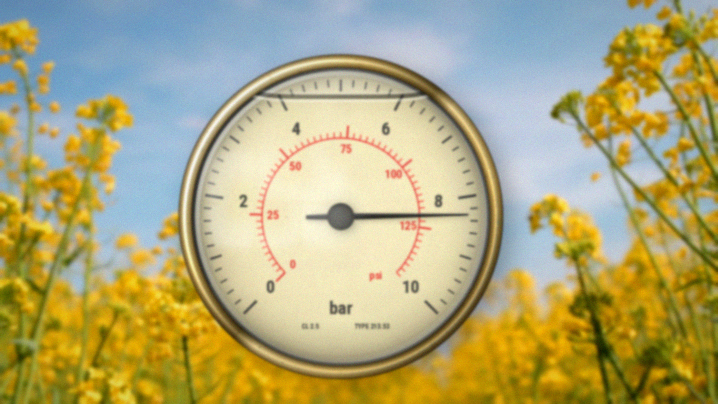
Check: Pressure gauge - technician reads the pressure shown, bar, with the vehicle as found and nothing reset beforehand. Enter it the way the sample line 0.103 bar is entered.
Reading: 8.3 bar
